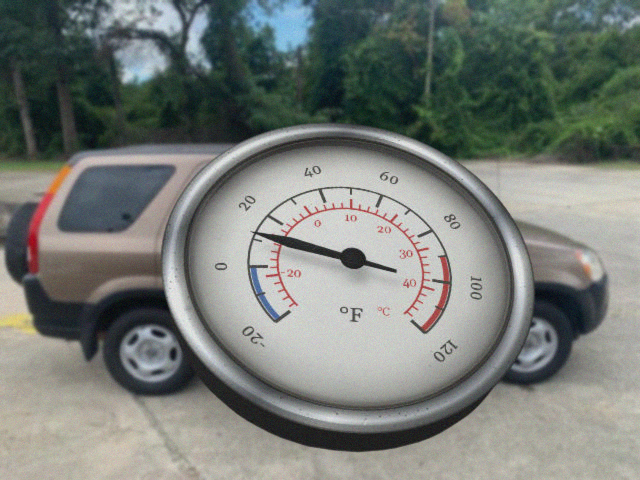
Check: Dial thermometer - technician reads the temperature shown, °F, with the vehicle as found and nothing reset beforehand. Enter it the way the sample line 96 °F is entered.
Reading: 10 °F
